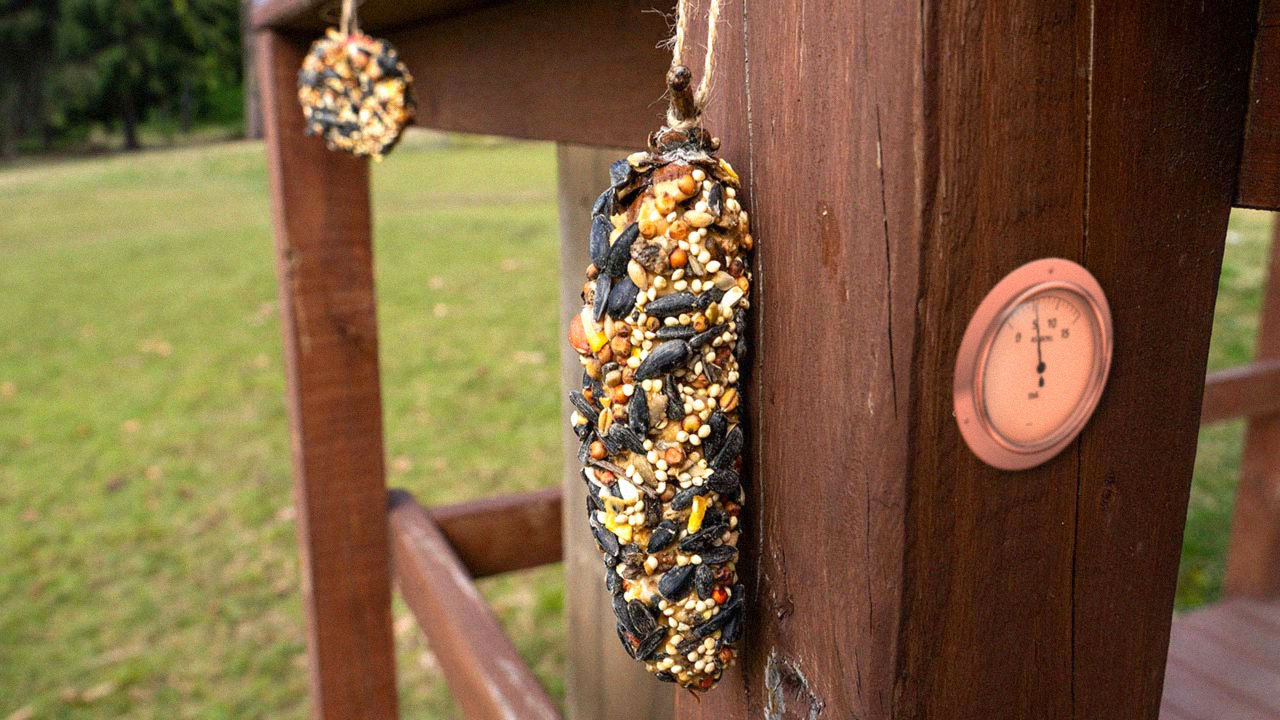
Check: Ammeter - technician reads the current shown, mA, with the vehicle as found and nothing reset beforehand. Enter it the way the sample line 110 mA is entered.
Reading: 5 mA
